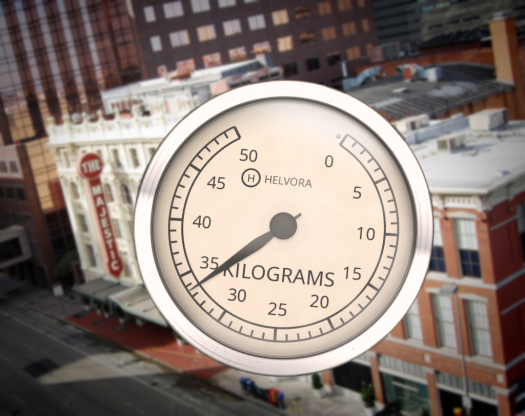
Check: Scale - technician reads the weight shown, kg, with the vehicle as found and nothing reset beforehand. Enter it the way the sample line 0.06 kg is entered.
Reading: 33.5 kg
